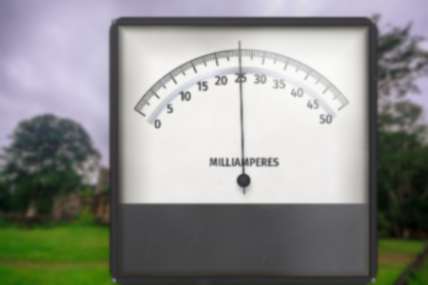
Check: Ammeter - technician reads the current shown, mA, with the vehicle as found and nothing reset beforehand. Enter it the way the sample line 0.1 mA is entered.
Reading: 25 mA
